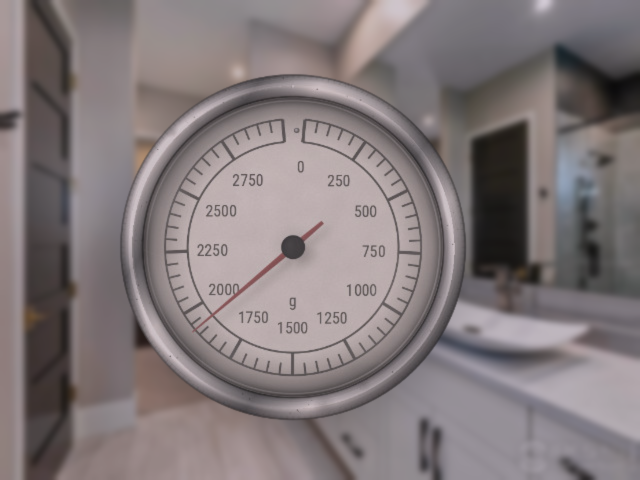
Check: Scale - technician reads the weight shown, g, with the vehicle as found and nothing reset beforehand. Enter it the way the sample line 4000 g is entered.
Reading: 1925 g
